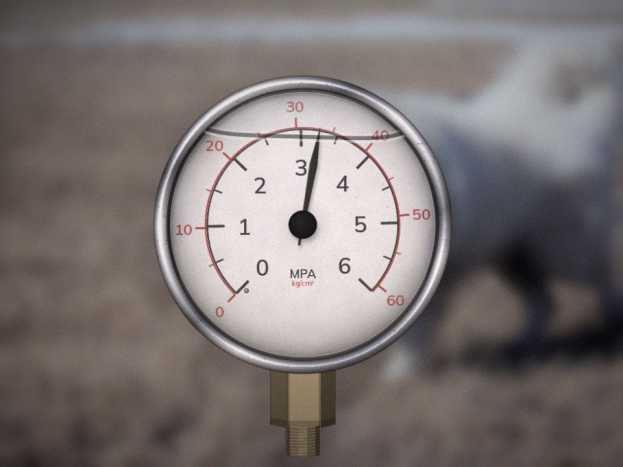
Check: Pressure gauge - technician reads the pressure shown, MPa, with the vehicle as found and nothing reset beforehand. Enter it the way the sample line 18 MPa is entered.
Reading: 3.25 MPa
